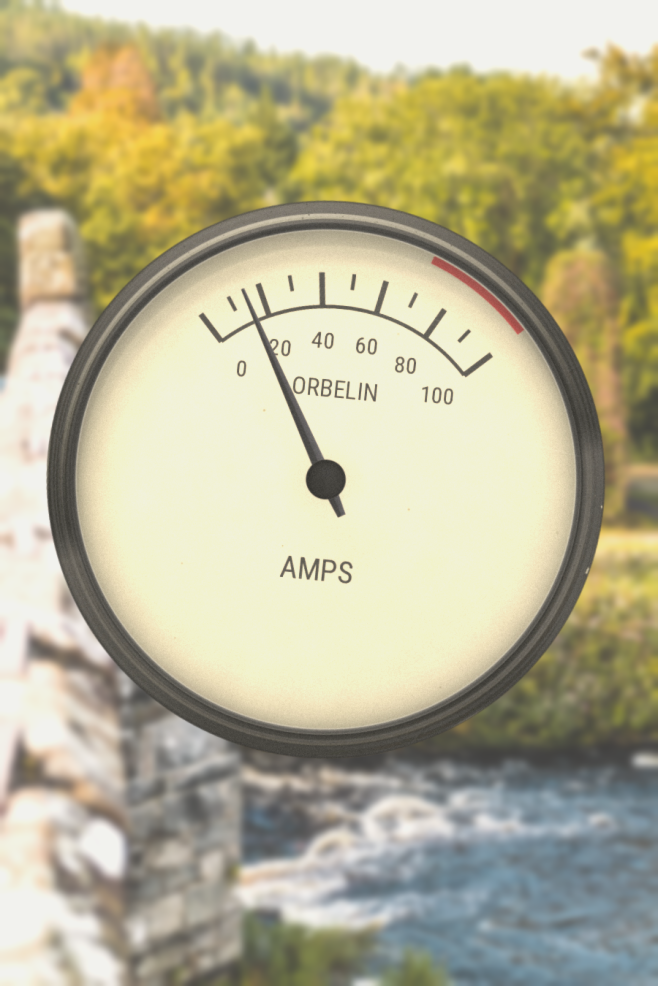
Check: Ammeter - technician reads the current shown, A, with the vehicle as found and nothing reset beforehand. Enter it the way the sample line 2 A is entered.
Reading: 15 A
